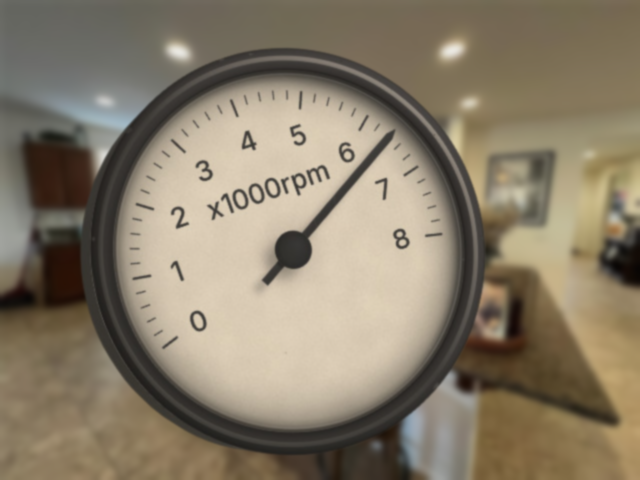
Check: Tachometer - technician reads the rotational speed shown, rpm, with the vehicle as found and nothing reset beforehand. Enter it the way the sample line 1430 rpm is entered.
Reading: 6400 rpm
